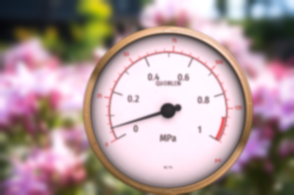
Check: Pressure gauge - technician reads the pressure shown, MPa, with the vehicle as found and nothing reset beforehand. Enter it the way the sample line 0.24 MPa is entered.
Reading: 0.05 MPa
